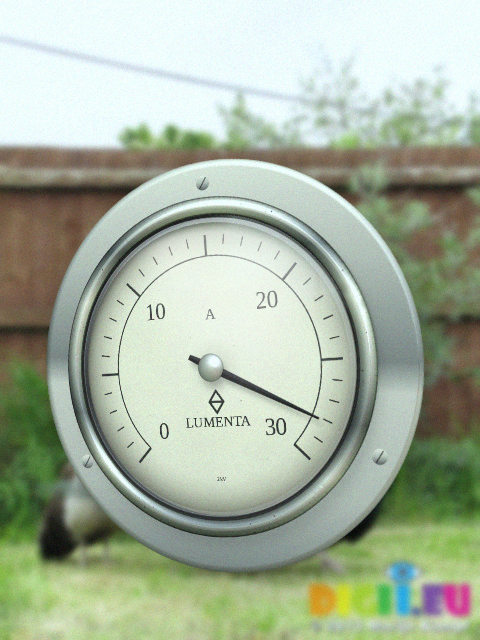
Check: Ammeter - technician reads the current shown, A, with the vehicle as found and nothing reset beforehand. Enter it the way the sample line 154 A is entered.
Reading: 28 A
